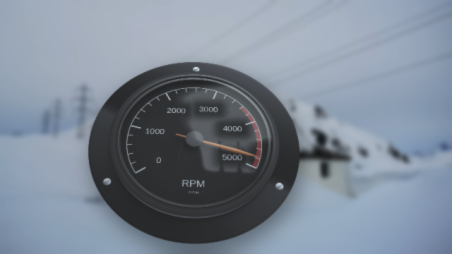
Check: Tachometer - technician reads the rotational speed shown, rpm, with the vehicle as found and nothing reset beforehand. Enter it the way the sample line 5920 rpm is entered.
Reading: 4800 rpm
